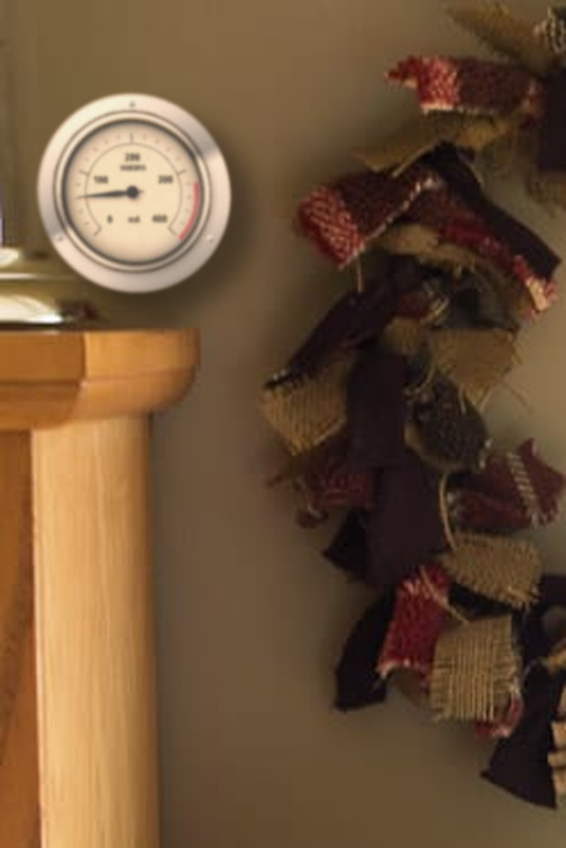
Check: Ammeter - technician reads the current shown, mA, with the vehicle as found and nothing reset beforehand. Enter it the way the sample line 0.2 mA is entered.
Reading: 60 mA
